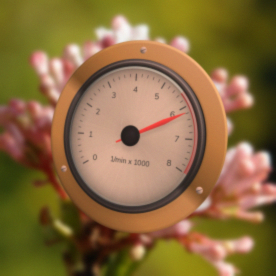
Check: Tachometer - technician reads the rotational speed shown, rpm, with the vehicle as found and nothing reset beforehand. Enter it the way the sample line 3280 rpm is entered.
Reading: 6200 rpm
